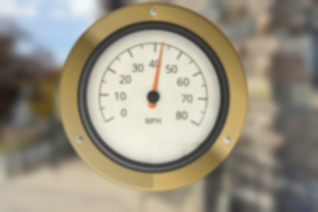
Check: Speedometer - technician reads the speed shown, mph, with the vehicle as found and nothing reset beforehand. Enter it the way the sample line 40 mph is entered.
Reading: 42.5 mph
